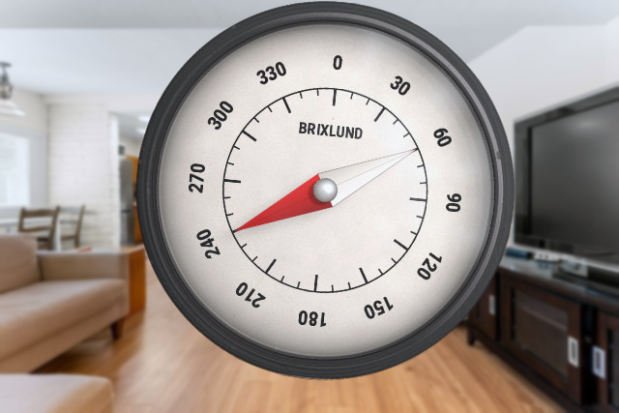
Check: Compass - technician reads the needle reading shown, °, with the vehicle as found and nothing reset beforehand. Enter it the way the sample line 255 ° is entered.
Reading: 240 °
